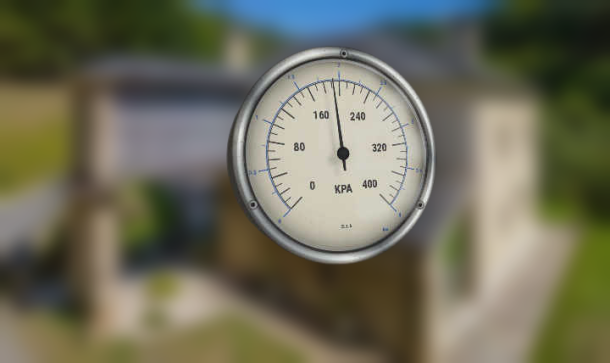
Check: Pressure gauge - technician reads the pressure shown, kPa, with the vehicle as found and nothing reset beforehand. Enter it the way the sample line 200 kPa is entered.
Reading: 190 kPa
